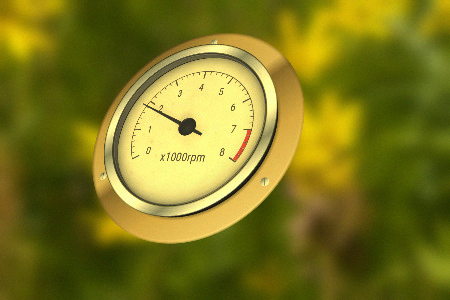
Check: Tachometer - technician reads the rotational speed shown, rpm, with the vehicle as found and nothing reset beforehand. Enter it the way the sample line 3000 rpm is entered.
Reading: 1800 rpm
